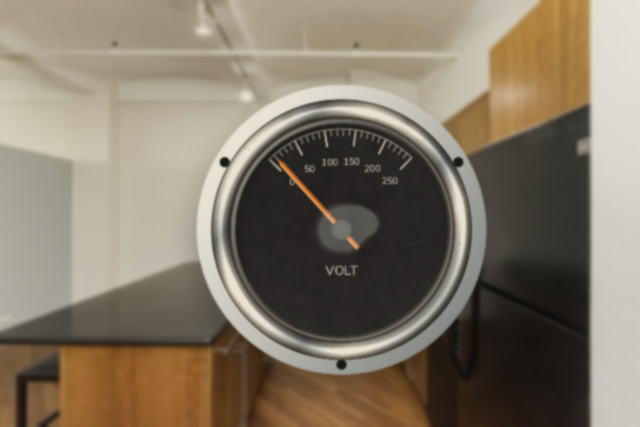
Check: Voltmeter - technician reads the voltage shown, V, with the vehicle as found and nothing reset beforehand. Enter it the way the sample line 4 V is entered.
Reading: 10 V
